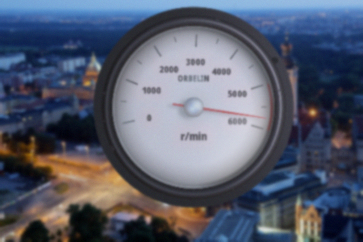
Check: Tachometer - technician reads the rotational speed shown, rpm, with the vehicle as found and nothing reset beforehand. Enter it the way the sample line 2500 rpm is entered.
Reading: 5750 rpm
